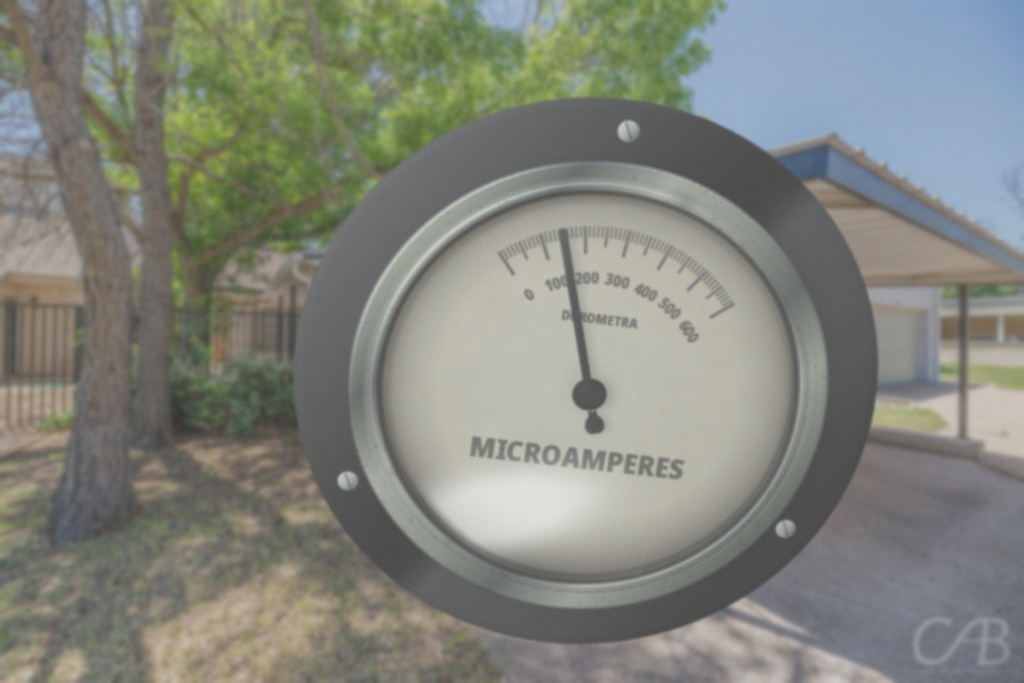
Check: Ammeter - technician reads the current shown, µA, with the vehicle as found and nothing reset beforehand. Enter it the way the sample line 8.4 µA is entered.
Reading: 150 µA
